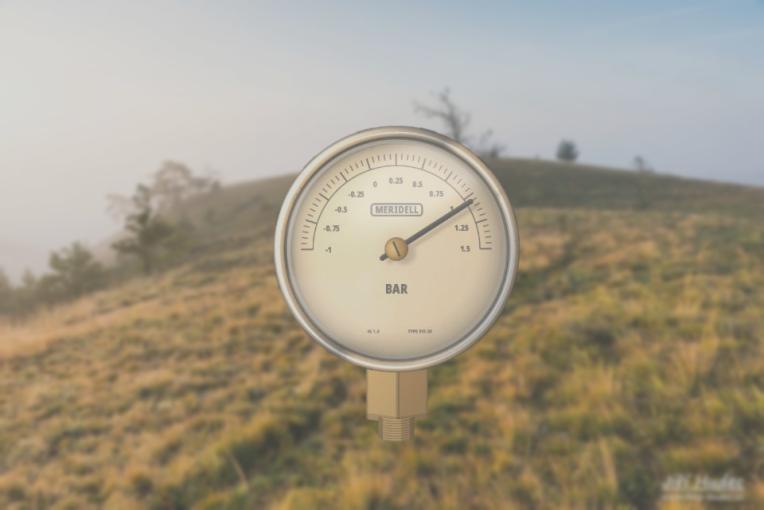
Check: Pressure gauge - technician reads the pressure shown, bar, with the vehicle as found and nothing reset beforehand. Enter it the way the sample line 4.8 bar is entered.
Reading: 1.05 bar
